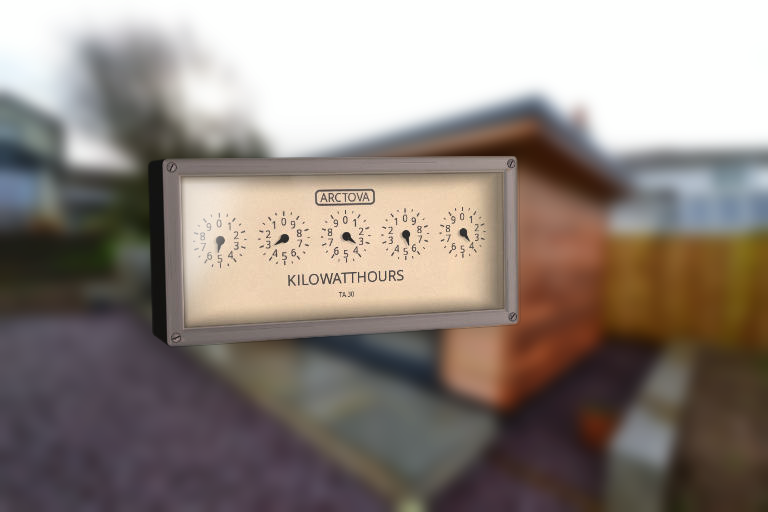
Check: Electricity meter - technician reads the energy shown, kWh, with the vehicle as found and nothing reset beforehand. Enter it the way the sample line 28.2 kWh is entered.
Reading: 53354 kWh
